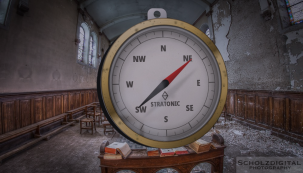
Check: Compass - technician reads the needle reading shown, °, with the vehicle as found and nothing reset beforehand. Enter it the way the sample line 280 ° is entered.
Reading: 50 °
